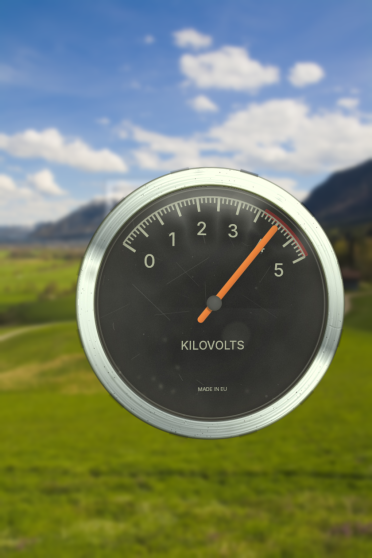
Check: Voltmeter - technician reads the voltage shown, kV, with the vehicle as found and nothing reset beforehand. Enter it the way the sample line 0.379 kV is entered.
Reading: 4 kV
